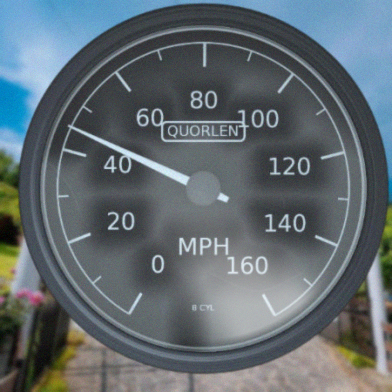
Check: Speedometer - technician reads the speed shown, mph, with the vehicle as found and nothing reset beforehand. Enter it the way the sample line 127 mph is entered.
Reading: 45 mph
